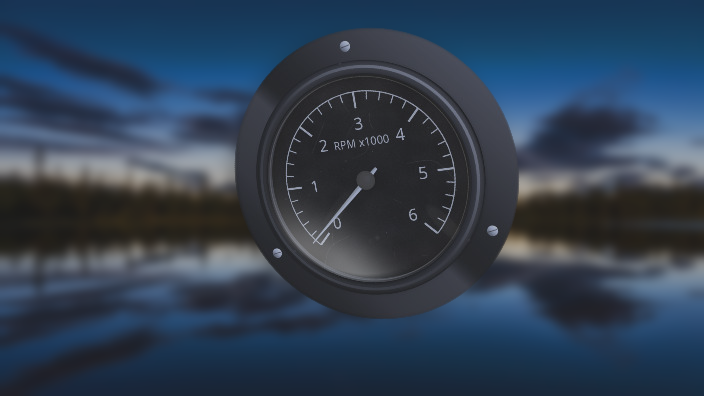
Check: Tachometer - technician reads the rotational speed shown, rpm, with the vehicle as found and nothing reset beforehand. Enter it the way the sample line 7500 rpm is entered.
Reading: 100 rpm
